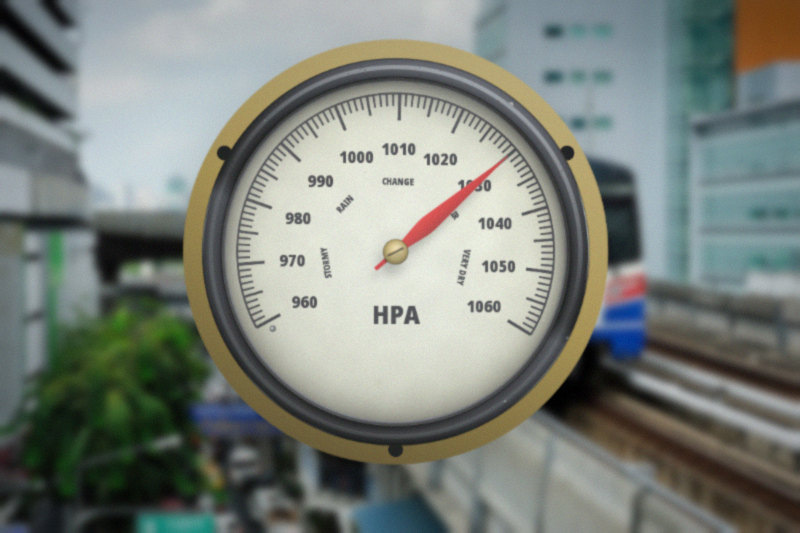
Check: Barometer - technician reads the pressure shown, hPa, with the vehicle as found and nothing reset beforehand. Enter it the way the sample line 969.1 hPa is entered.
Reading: 1030 hPa
